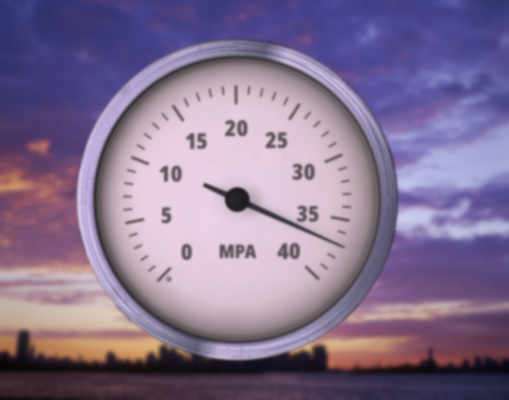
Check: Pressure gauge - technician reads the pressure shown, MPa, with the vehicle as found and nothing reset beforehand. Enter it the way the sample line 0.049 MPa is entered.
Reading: 37 MPa
